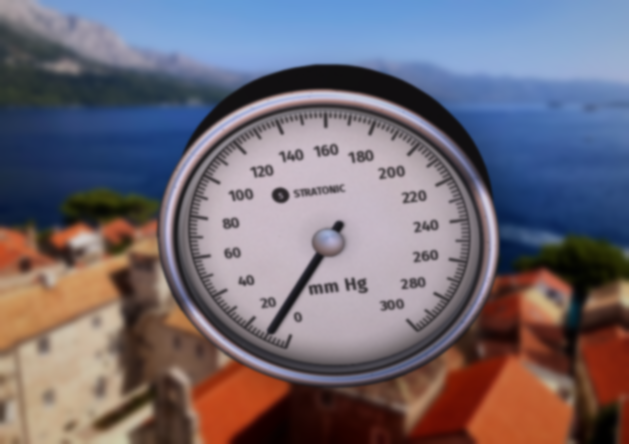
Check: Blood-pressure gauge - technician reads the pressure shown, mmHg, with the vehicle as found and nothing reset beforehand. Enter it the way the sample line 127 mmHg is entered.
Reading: 10 mmHg
